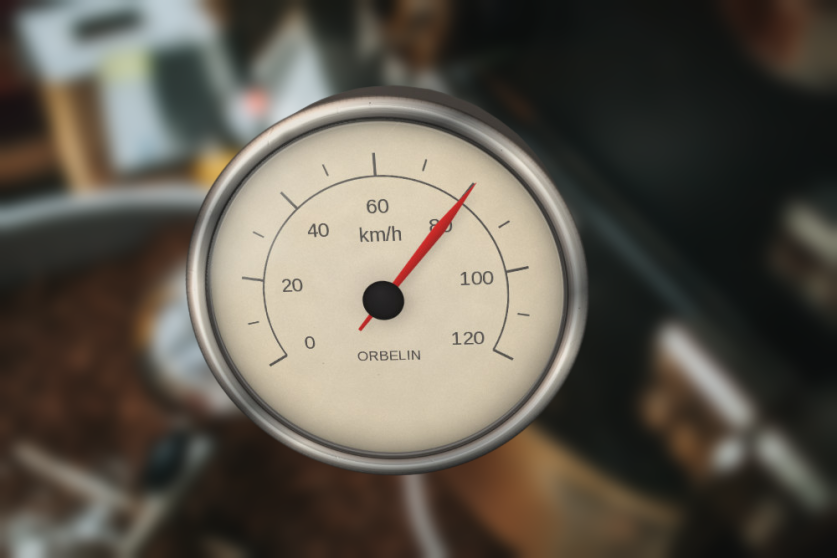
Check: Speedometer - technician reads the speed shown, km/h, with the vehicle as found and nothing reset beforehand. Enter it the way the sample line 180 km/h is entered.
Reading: 80 km/h
